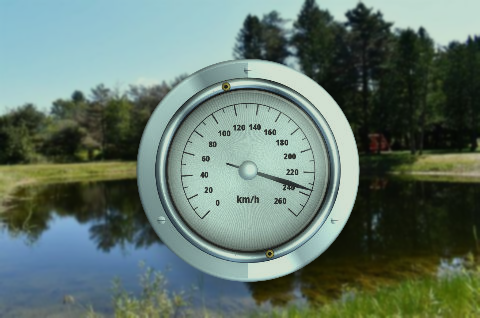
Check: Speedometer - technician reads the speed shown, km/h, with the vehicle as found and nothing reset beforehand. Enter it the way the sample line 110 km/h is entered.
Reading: 235 km/h
